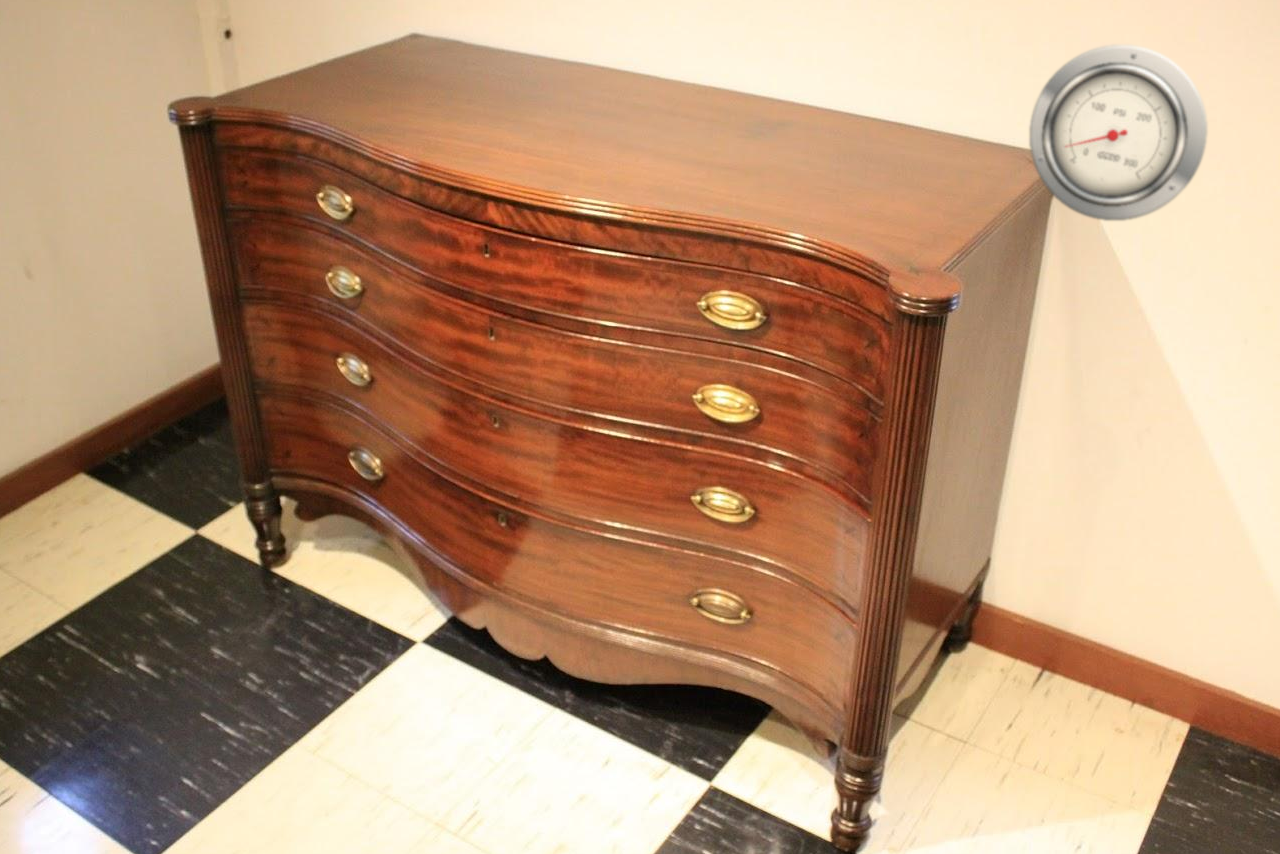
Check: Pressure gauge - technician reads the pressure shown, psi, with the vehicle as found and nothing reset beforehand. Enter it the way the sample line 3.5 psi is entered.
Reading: 20 psi
